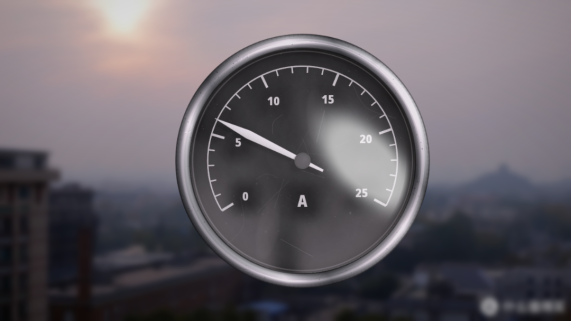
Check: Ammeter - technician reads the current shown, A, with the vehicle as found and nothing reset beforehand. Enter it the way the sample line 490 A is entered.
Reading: 6 A
